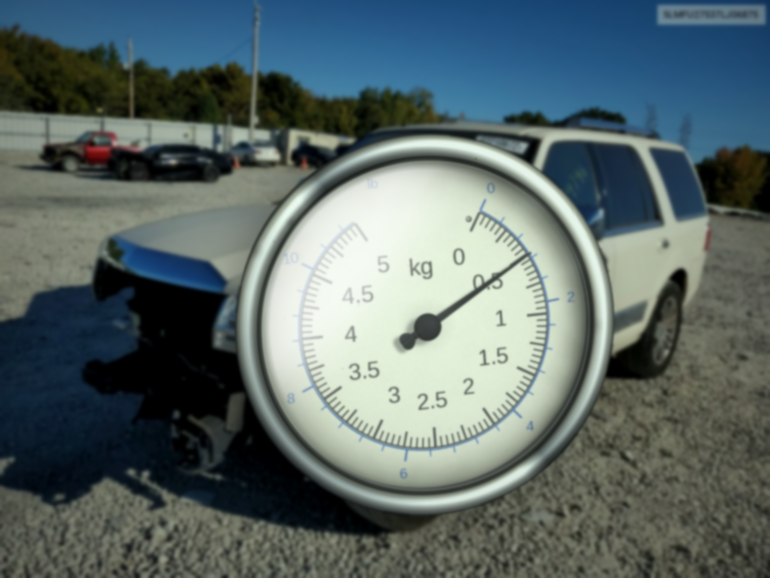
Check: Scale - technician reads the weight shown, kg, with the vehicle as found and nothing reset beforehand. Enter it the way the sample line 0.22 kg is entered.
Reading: 0.5 kg
